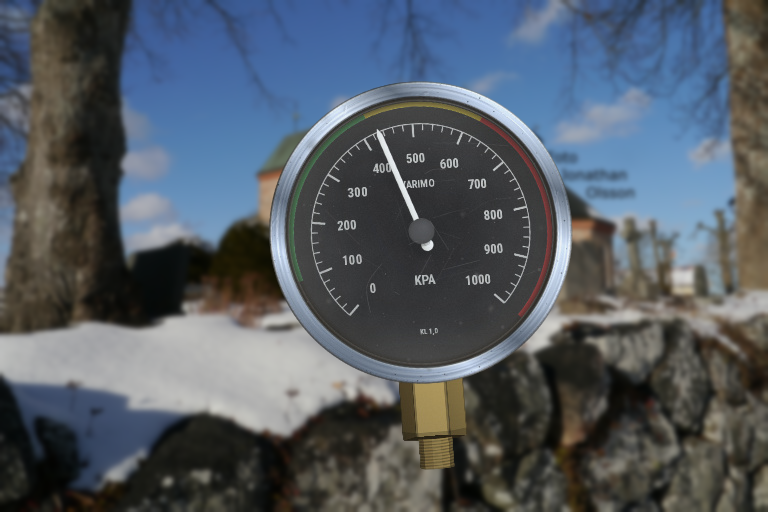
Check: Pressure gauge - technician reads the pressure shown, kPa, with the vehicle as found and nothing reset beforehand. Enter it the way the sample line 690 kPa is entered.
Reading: 430 kPa
